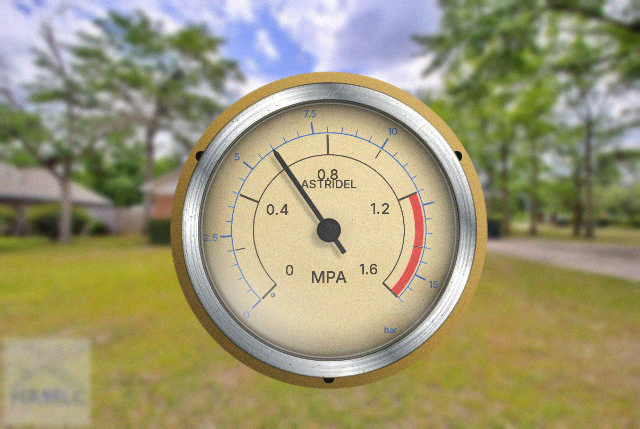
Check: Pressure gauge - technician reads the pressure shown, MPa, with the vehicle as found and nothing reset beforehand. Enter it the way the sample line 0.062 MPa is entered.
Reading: 0.6 MPa
